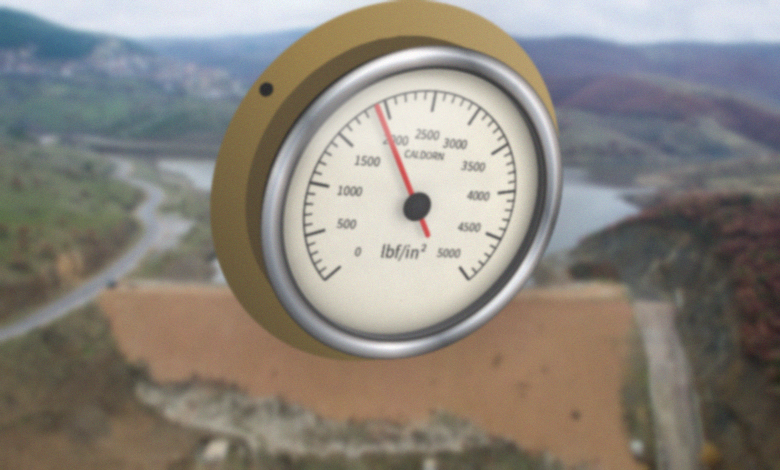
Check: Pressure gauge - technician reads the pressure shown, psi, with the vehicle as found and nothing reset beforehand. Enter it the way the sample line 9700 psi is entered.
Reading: 1900 psi
